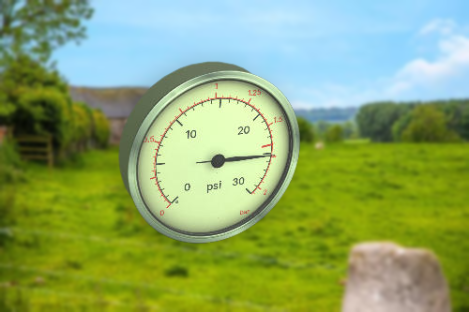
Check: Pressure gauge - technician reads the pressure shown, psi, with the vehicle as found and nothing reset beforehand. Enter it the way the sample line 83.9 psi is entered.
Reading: 25 psi
